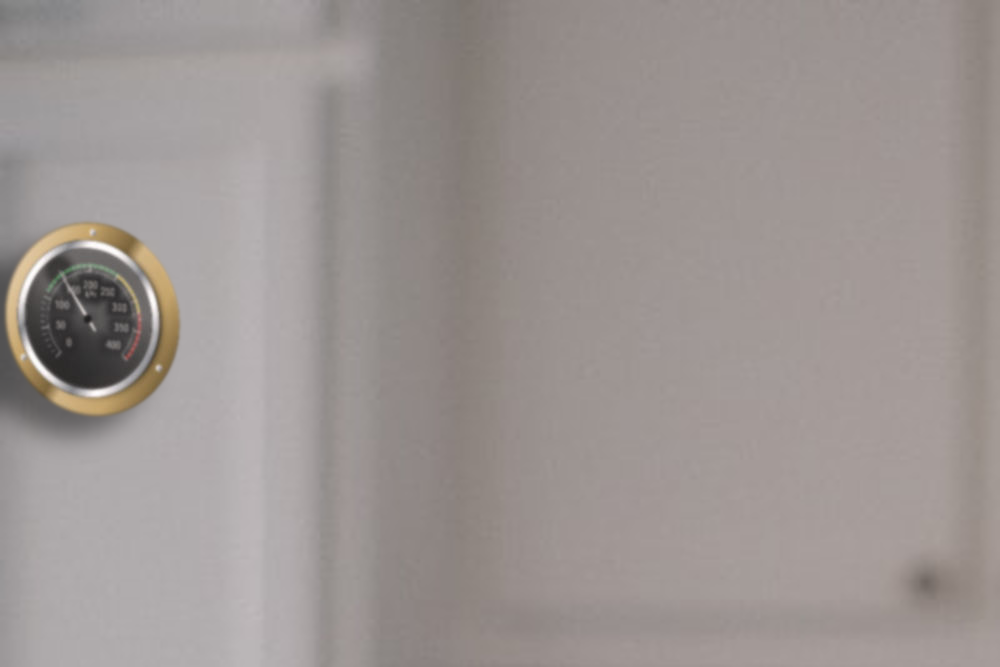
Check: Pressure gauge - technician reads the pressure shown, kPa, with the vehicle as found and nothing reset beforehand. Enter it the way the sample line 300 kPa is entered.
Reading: 150 kPa
